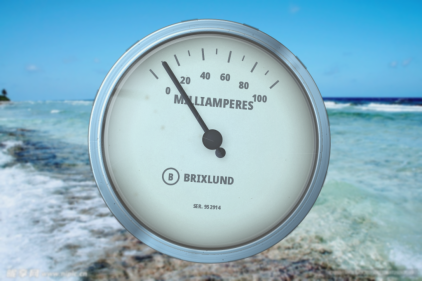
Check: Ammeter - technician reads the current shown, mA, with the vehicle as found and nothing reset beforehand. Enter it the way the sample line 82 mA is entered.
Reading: 10 mA
